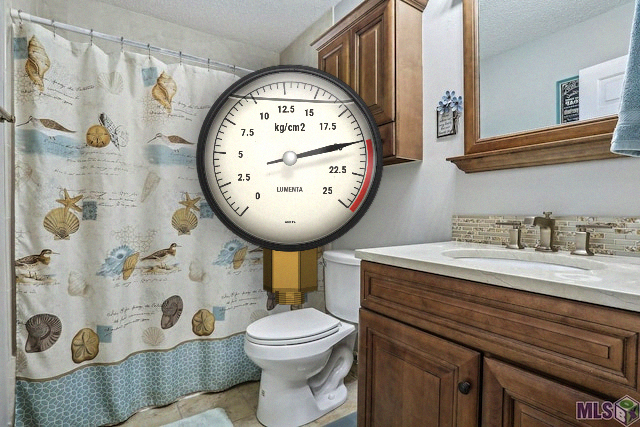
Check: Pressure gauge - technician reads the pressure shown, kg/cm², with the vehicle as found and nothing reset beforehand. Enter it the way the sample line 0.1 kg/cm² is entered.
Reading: 20 kg/cm²
